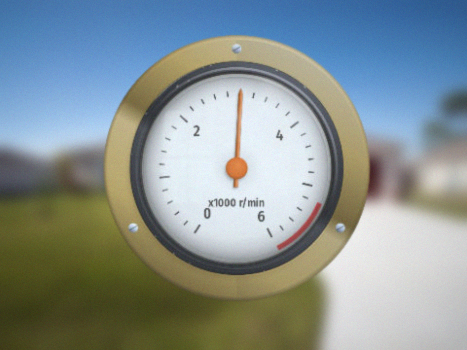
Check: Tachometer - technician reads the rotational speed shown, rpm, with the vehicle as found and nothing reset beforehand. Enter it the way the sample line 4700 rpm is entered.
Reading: 3000 rpm
